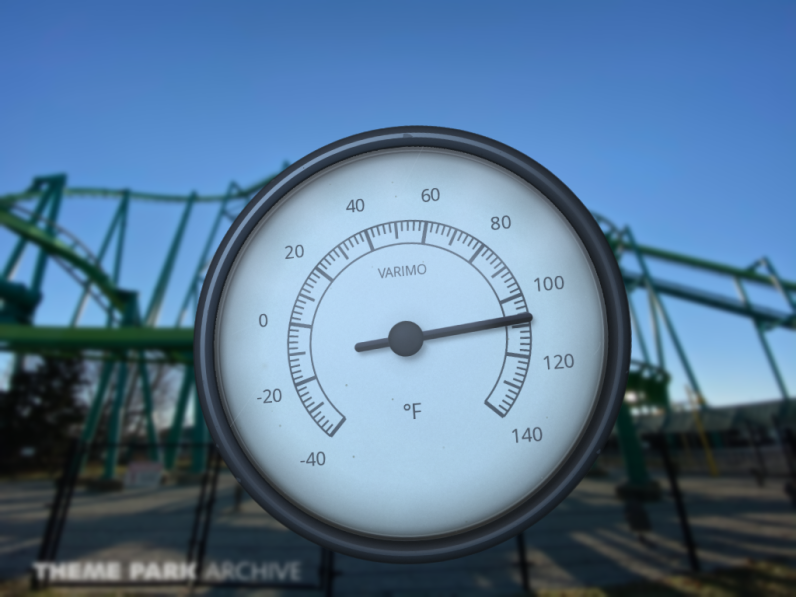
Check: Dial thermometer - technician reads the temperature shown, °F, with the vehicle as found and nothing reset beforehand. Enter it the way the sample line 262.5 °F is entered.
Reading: 108 °F
